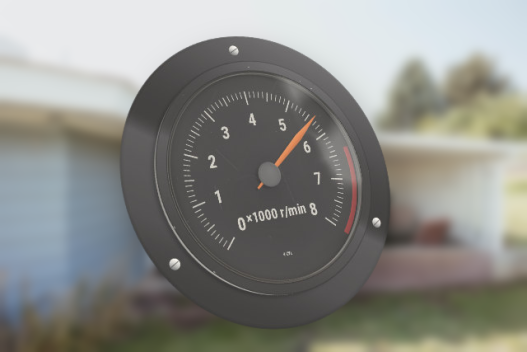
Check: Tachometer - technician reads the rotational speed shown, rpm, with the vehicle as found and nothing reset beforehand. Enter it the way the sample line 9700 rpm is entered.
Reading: 5600 rpm
